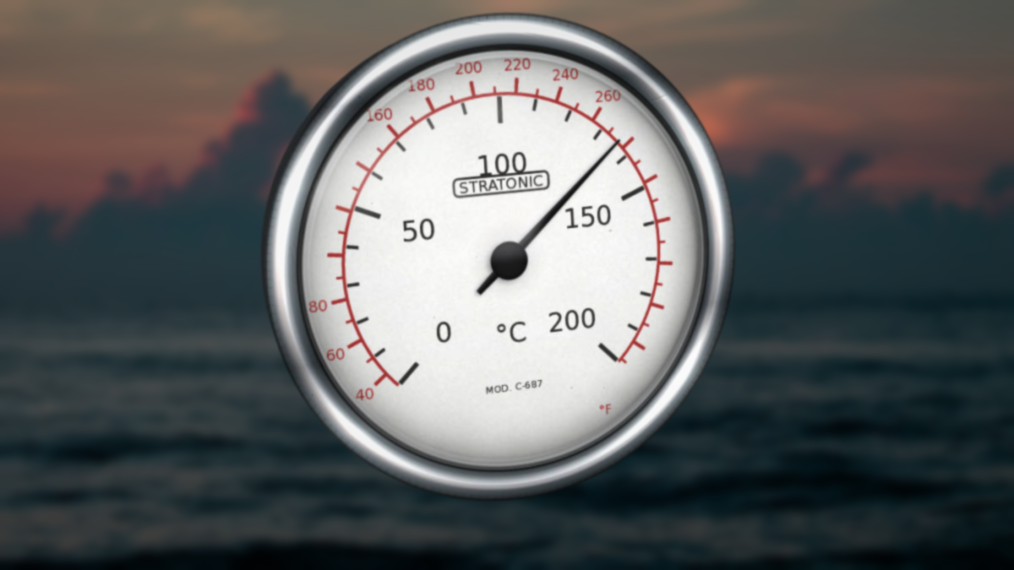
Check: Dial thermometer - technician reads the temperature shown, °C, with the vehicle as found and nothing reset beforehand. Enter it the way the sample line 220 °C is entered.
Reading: 135 °C
